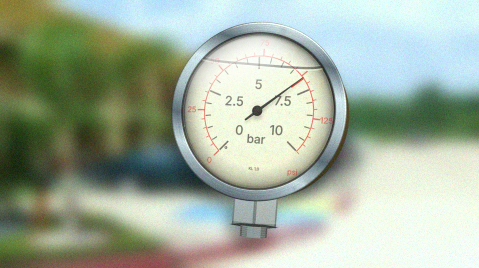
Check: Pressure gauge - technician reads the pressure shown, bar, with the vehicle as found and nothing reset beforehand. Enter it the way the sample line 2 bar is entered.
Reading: 7 bar
